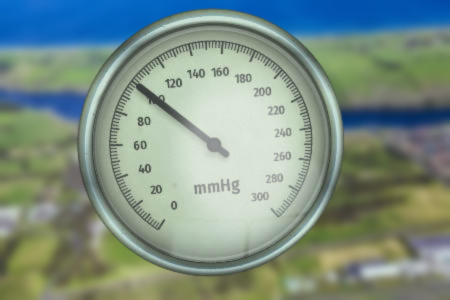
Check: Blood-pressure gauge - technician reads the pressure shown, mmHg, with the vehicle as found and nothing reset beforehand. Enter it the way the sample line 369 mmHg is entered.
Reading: 100 mmHg
